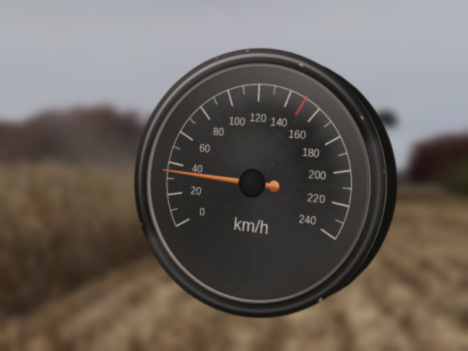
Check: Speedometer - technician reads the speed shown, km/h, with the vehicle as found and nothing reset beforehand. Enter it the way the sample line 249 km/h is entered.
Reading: 35 km/h
